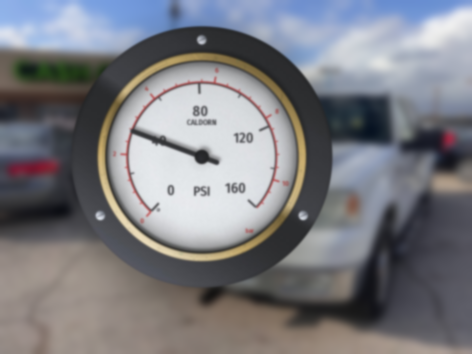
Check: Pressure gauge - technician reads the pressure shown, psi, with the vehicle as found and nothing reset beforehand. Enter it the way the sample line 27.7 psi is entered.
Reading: 40 psi
